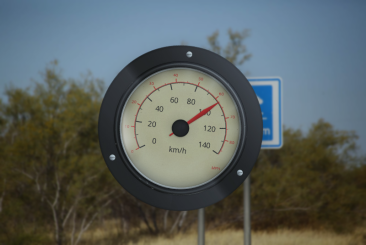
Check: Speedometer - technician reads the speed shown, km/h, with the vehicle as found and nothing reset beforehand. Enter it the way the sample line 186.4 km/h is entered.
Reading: 100 km/h
